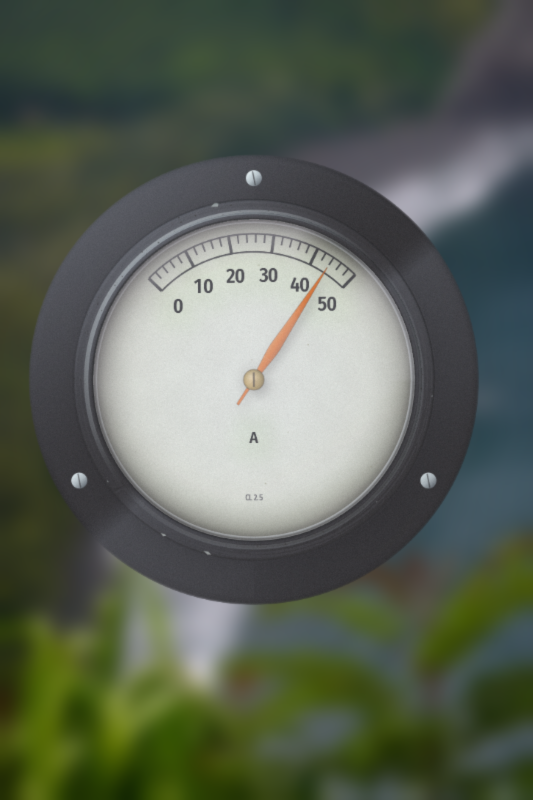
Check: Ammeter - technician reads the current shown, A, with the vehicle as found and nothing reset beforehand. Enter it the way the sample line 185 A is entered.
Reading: 44 A
